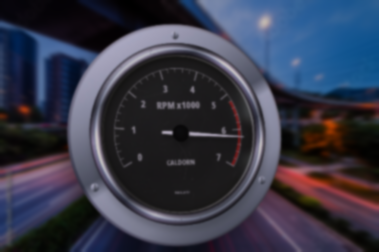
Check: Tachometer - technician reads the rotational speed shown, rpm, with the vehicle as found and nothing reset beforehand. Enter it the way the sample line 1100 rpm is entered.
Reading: 6200 rpm
